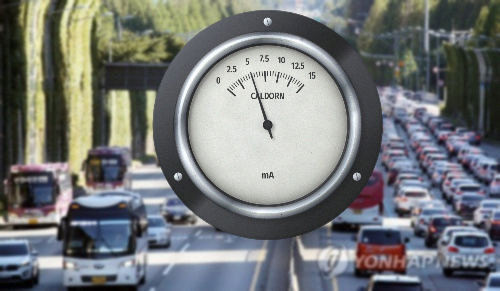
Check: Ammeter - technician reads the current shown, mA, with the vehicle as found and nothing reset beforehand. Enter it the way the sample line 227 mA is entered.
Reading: 5 mA
